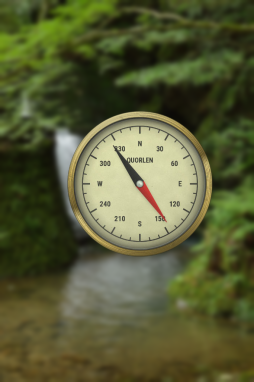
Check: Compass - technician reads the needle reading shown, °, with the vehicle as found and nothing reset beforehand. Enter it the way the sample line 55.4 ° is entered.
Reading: 145 °
